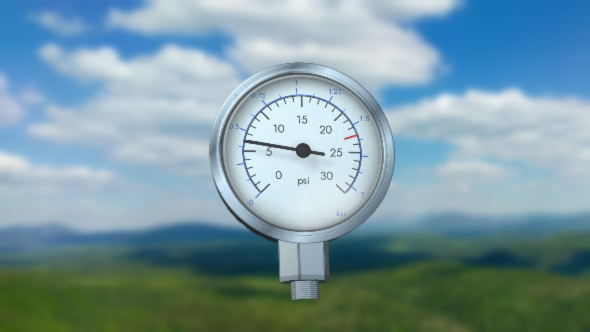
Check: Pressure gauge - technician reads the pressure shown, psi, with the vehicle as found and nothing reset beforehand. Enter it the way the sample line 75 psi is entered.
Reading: 6 psi
